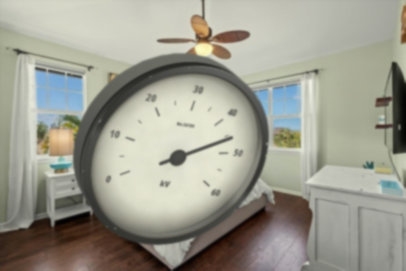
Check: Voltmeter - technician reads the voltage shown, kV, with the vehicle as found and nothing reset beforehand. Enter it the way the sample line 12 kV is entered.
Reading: 45 kV
